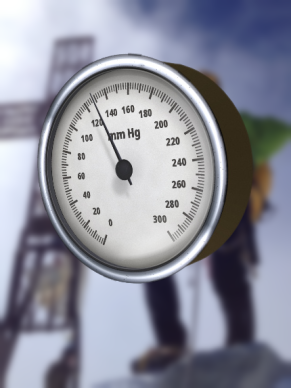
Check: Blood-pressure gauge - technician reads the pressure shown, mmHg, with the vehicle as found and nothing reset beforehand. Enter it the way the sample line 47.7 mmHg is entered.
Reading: 130 mmHg
